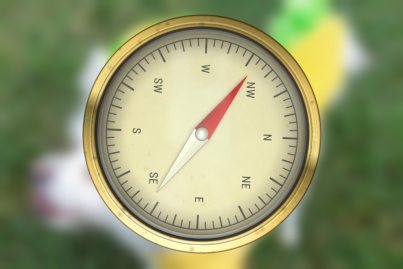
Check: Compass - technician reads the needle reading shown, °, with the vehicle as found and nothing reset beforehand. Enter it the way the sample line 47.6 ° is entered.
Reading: 305 °
